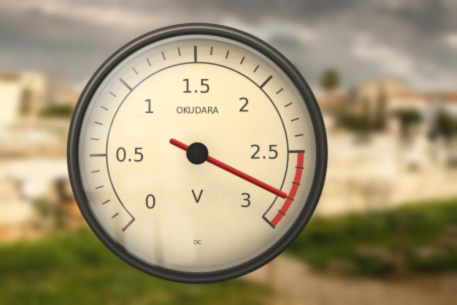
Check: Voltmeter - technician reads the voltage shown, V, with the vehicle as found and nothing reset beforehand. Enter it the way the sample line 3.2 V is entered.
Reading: 2.8 V
